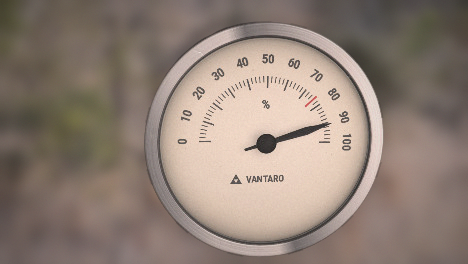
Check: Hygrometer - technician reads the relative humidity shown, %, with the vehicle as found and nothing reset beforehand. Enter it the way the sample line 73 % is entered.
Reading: 90 %
